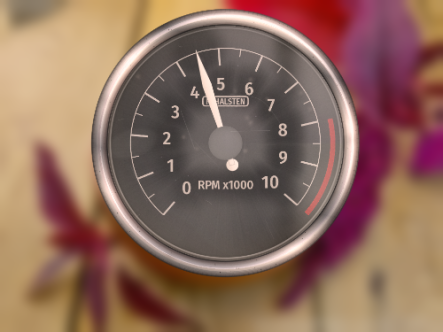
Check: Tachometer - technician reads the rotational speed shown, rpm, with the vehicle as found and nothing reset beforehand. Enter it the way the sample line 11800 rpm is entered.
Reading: 4500 rpm
